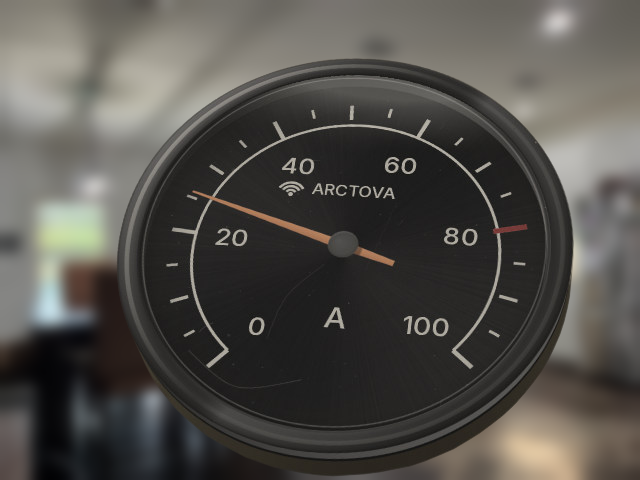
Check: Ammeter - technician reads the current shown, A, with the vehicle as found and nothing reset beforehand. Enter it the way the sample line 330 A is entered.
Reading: 25 A
